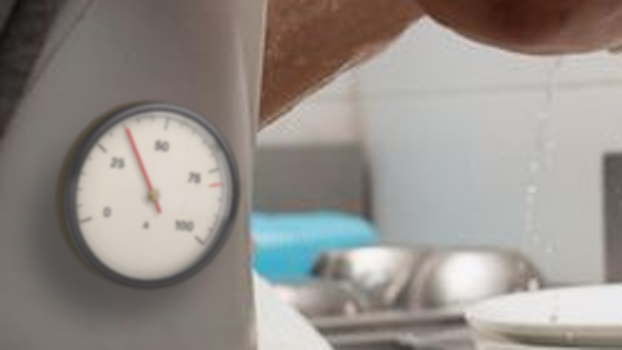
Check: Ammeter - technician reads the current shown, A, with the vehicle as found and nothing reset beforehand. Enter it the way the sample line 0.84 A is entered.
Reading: 35 A
